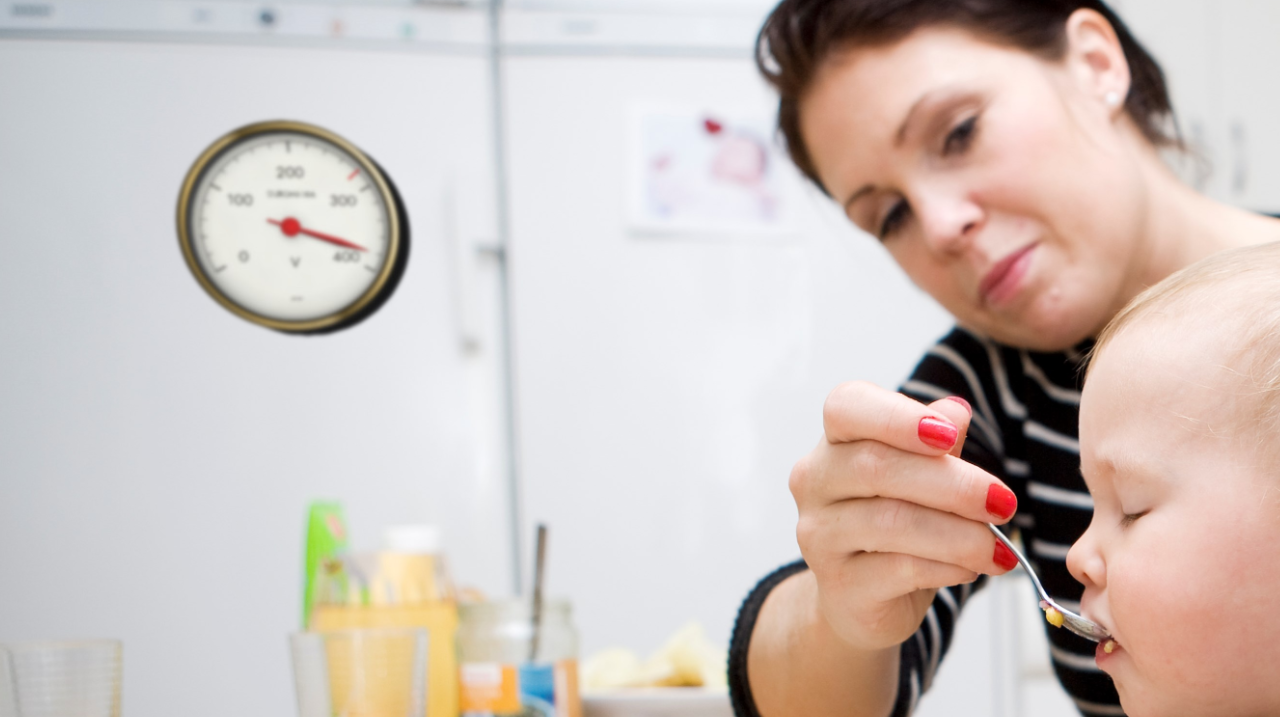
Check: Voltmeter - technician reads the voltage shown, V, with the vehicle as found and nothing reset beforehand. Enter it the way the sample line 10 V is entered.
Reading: 380 V
